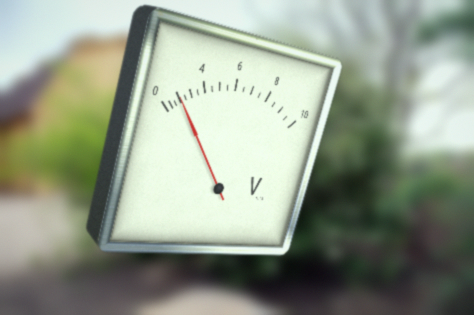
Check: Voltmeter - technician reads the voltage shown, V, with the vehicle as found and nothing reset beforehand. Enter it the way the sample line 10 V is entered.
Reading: 2 V
